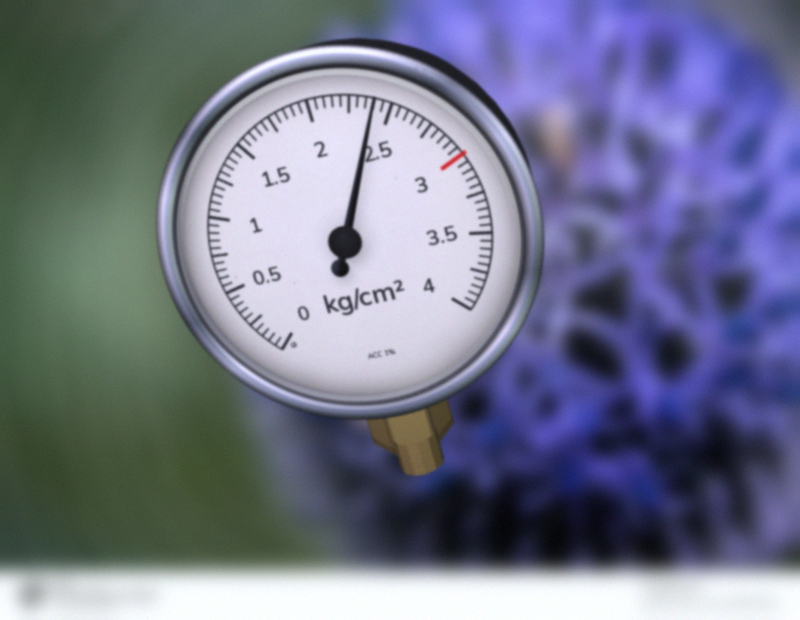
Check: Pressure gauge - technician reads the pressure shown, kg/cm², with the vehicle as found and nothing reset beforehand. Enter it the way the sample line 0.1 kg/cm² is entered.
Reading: 2.4 kg/cm²
